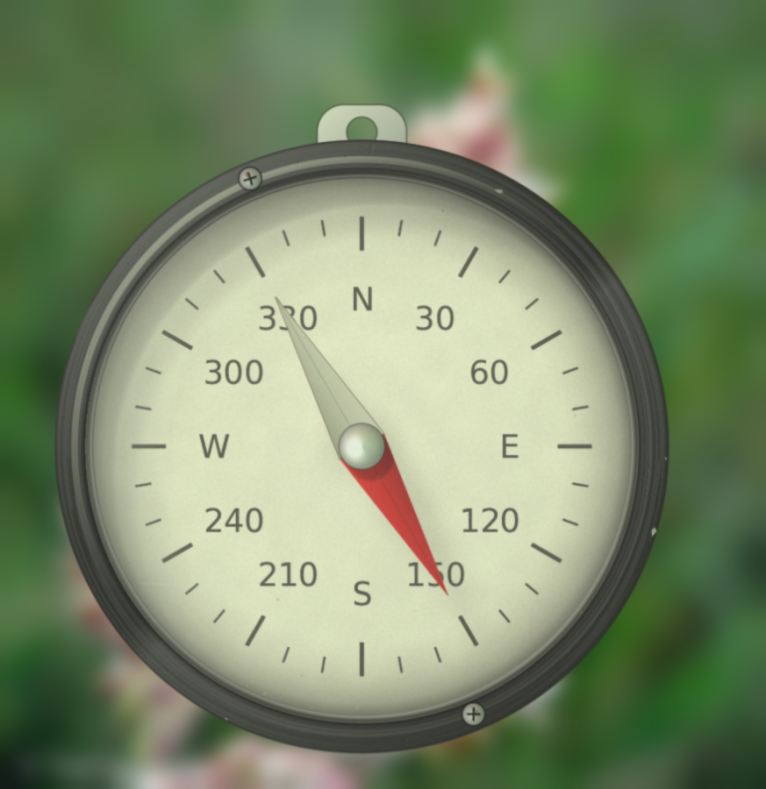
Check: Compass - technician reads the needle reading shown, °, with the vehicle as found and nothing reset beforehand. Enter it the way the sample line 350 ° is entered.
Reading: 150 °
